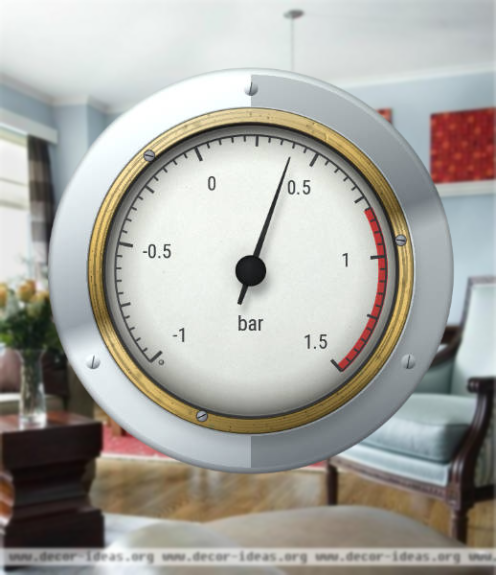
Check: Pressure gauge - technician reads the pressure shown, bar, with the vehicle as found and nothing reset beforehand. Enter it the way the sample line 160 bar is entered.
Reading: 0.4 bar
